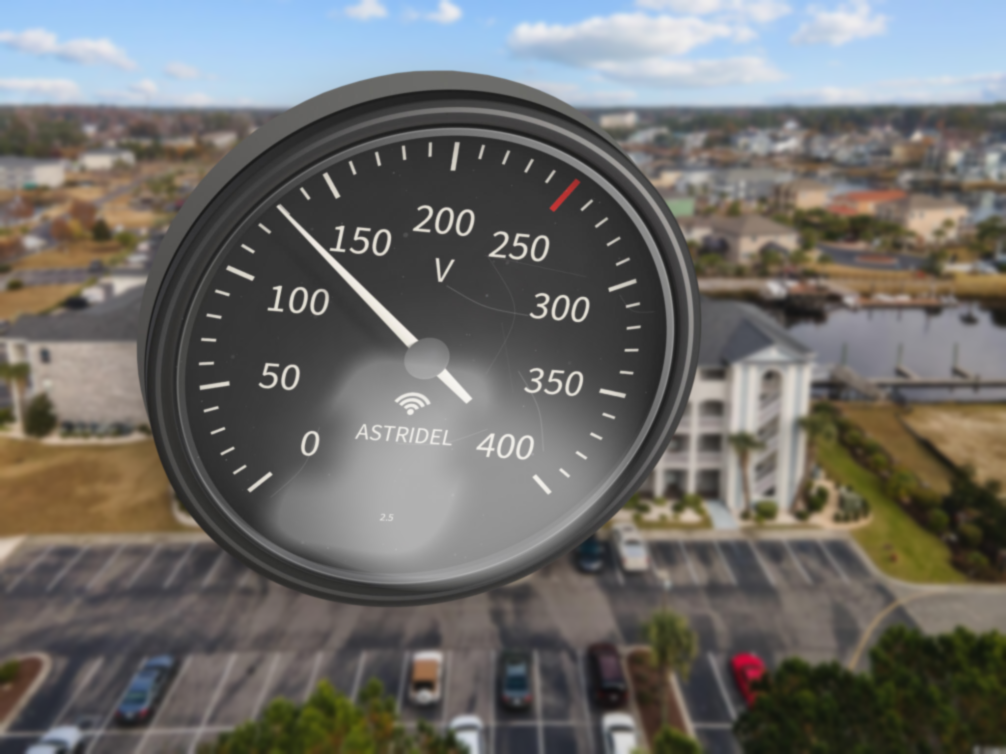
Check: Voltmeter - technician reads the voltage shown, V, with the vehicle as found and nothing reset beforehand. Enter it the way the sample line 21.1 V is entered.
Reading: 130 V
